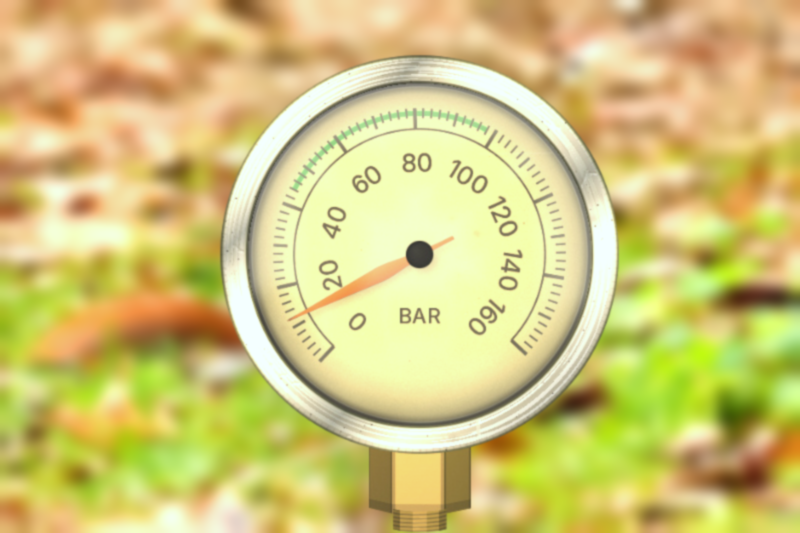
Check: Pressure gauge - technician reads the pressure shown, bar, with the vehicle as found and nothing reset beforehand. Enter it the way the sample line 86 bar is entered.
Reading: 12 bar
